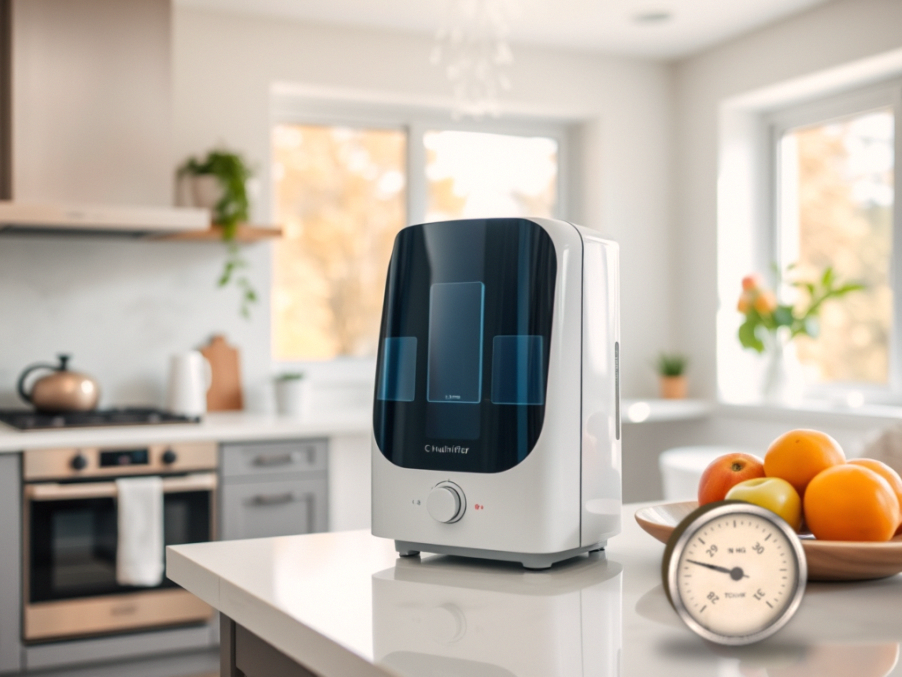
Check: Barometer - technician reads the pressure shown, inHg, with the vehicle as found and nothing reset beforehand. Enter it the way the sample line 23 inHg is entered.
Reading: 28.7 inHg
